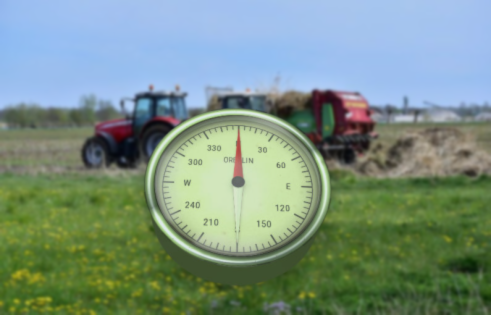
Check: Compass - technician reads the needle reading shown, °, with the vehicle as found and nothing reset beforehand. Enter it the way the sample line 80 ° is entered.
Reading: 0 °
